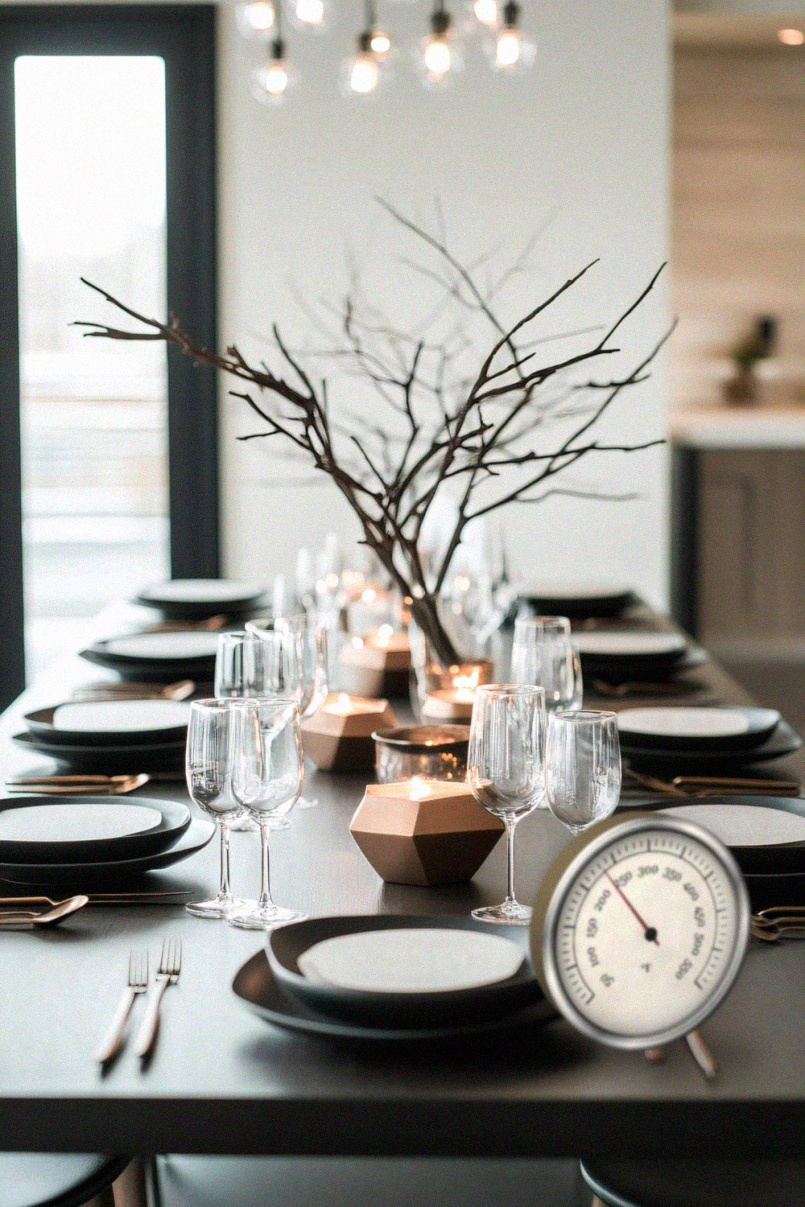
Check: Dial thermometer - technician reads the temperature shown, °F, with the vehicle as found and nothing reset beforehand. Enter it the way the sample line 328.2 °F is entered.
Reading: 230 °F
